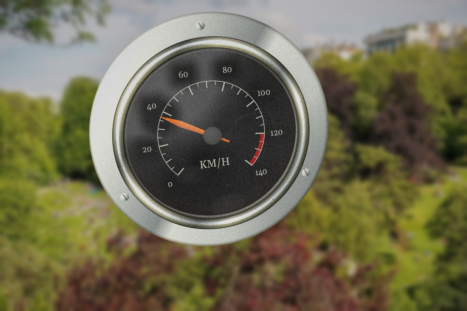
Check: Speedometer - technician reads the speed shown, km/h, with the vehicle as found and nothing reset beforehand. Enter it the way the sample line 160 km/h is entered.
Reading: 37.5 km/h
